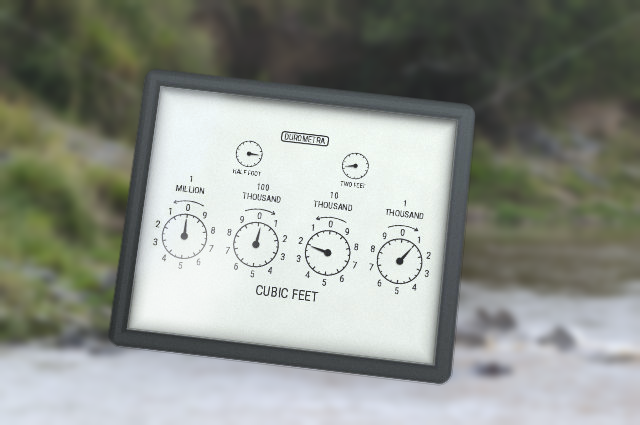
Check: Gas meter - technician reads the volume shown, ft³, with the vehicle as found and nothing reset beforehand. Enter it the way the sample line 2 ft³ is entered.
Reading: 2100 ft³
